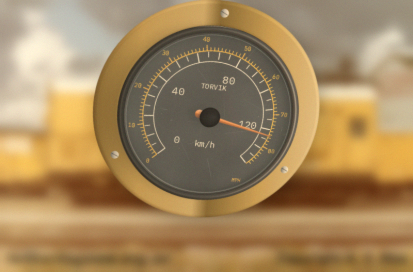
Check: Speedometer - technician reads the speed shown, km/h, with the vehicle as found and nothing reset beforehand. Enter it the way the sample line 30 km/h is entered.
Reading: 122.5 km/h
